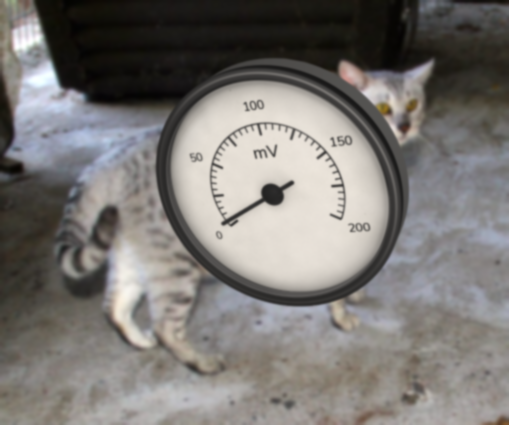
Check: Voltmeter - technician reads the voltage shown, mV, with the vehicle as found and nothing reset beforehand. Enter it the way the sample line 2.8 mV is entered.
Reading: 5 mV
